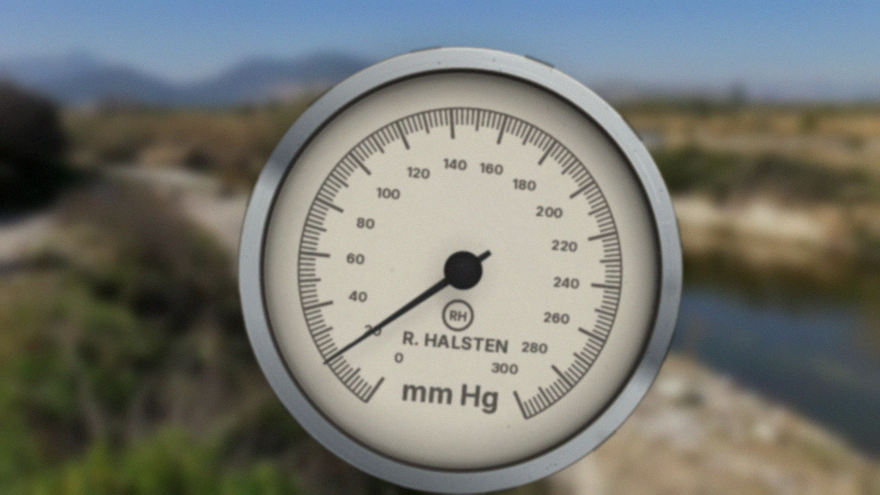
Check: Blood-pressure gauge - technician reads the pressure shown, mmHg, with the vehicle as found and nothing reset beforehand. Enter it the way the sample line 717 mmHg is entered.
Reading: 20 mmHg
